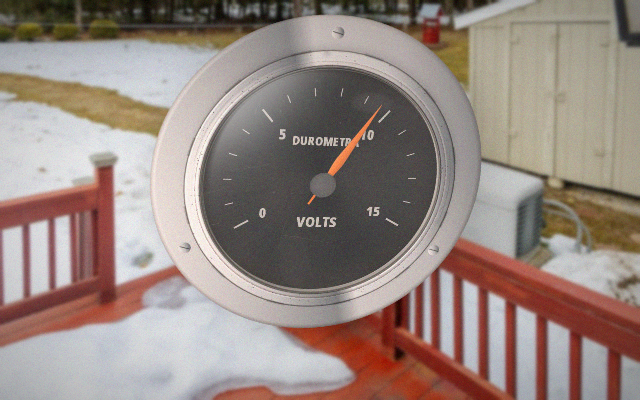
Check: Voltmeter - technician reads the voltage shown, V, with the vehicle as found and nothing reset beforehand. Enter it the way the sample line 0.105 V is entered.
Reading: 9.5 V
